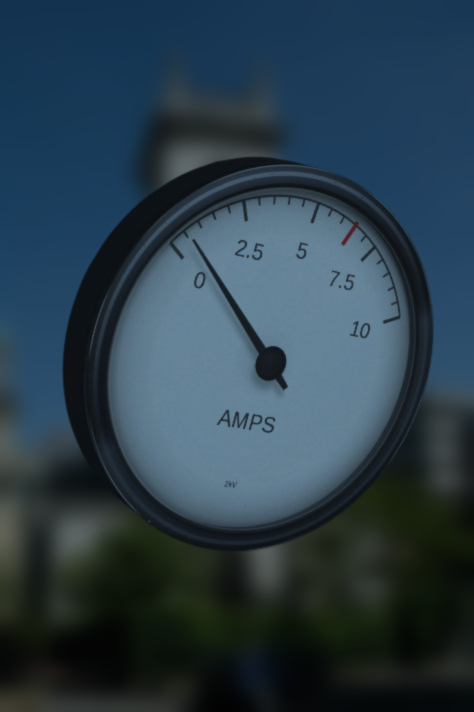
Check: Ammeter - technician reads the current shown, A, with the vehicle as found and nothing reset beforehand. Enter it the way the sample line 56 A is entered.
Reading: 0.5 A
